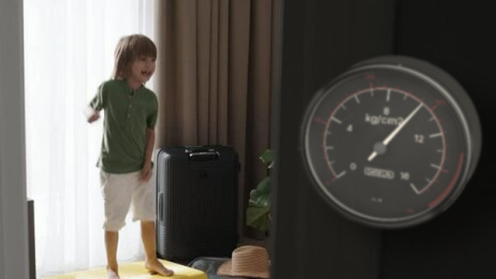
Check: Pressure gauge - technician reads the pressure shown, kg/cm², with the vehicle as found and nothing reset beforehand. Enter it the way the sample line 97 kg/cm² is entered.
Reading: 10 kg/cm²
